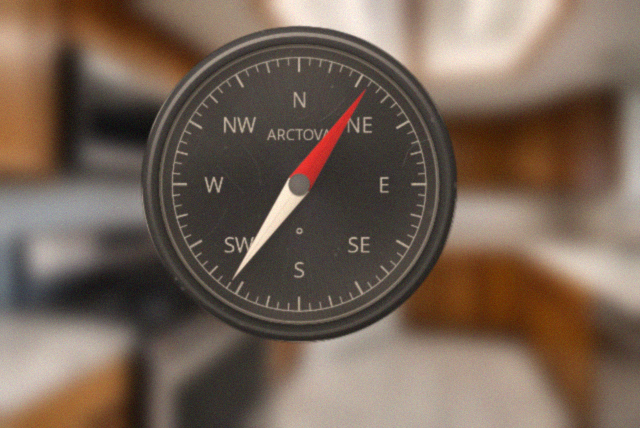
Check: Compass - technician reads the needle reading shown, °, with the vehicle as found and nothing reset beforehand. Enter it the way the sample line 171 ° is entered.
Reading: 35 °
